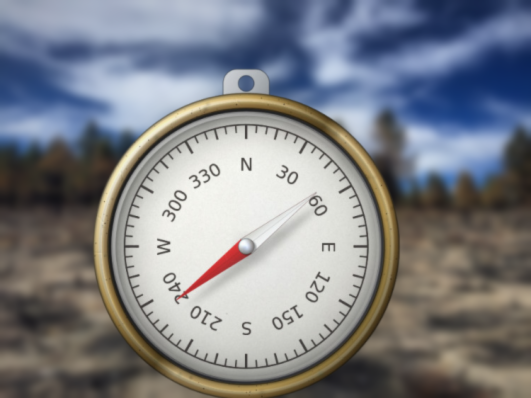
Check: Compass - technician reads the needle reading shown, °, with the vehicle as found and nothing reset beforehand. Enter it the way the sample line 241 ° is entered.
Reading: 232.5 °
